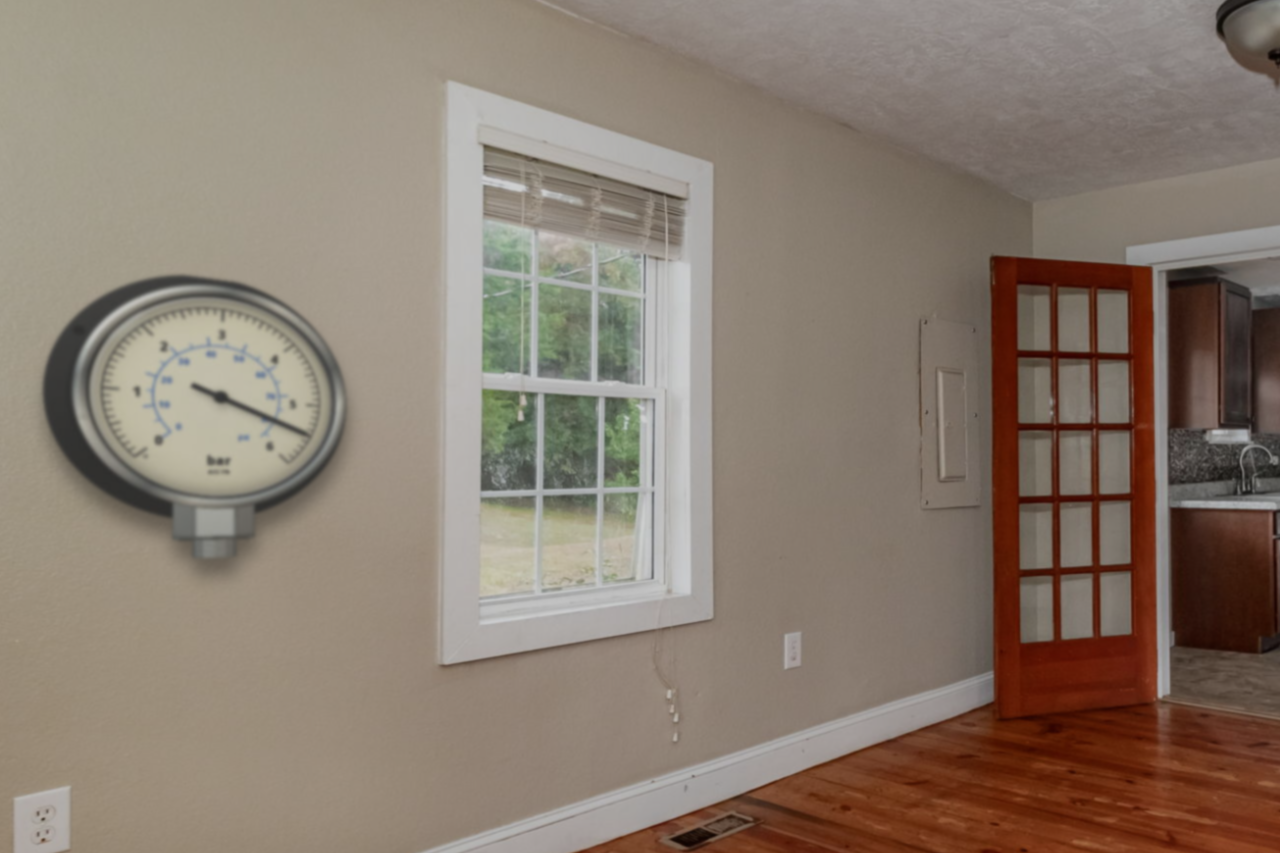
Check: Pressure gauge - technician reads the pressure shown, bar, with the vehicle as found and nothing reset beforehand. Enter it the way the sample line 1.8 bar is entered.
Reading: 5.5 bar
